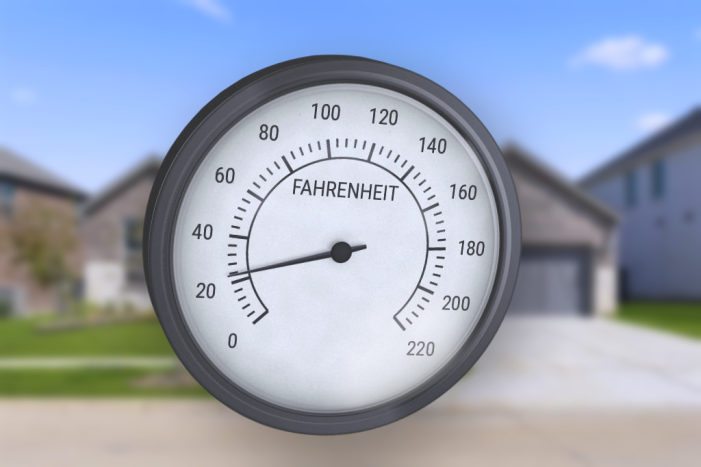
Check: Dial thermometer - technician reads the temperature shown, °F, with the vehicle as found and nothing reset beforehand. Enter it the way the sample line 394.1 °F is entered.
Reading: 24 °F
